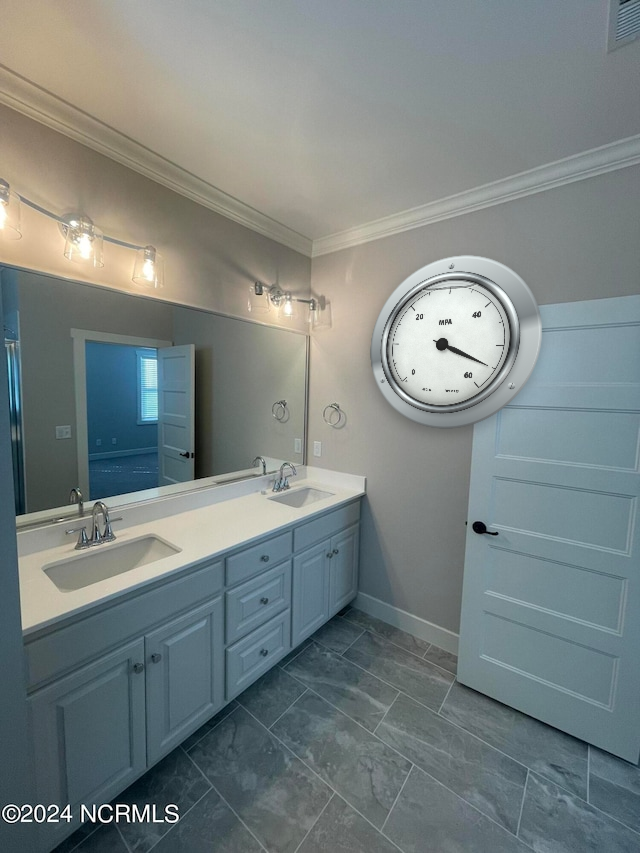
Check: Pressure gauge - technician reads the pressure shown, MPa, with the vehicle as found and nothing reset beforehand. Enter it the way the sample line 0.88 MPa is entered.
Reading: 55 MPa
